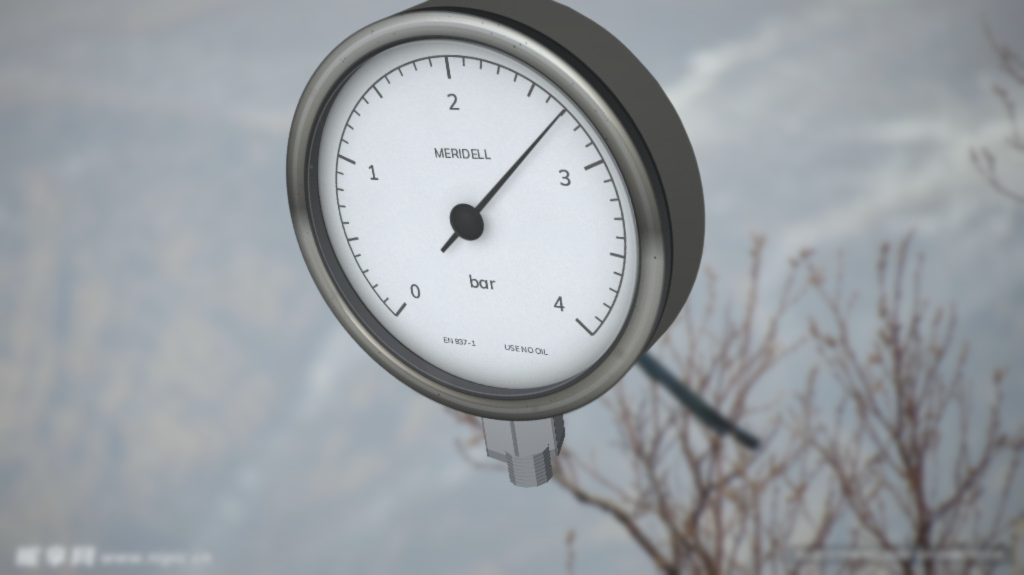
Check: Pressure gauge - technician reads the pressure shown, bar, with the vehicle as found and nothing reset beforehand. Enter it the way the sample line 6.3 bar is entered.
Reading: 2.7 bar
